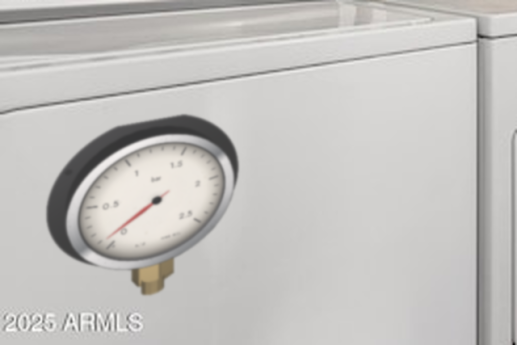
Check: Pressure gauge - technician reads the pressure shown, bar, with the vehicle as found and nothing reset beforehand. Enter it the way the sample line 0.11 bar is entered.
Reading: 0.1 bar
